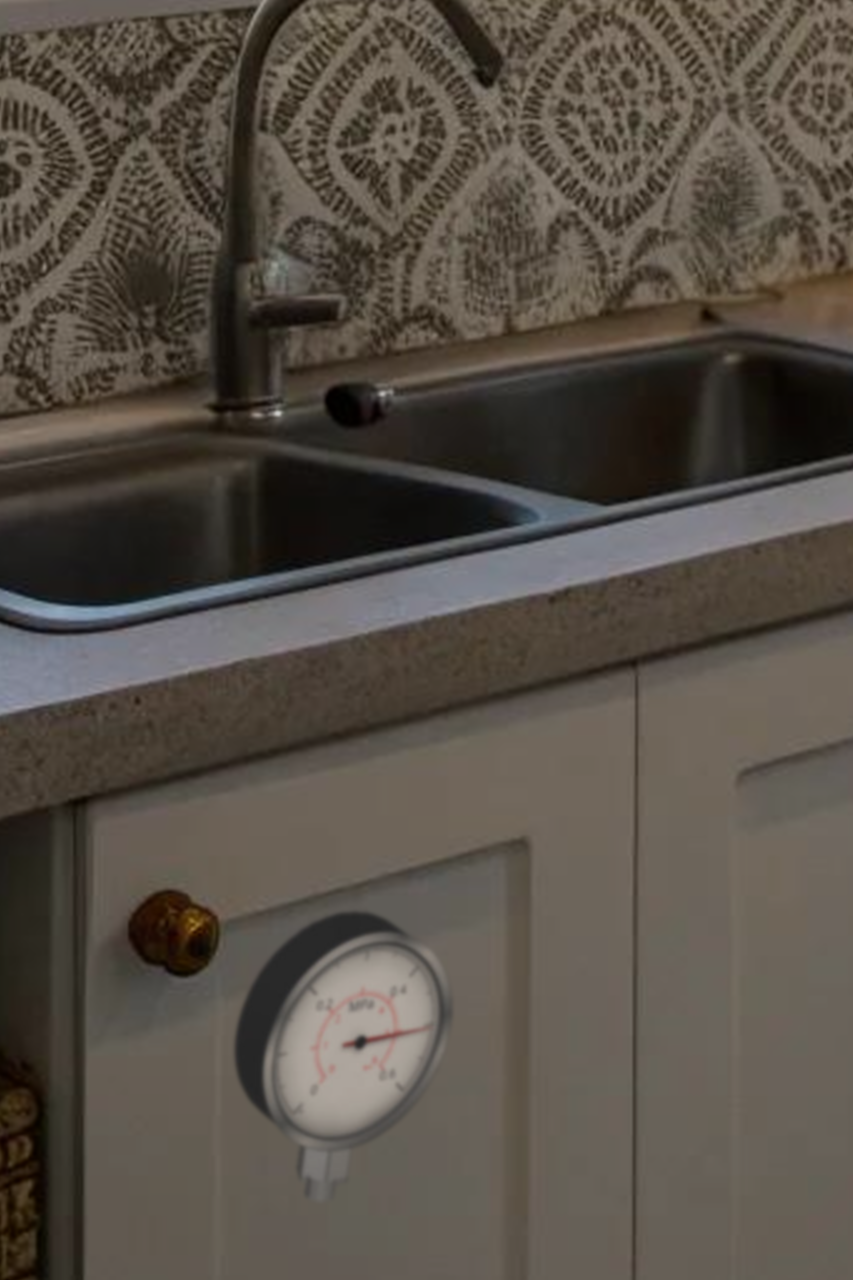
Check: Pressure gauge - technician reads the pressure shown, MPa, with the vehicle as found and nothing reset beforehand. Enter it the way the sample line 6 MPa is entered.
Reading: 0.5 MPa
